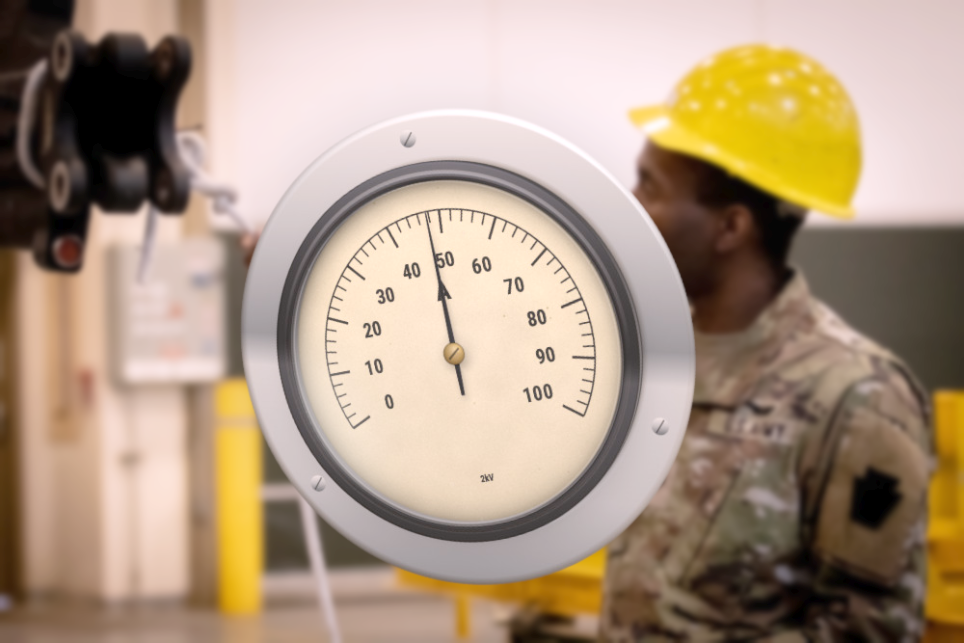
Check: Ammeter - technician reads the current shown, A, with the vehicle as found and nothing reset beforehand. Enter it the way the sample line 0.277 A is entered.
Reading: 48 A
